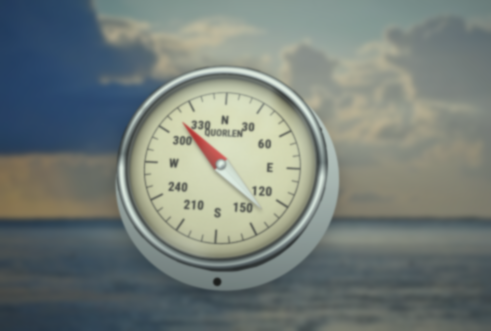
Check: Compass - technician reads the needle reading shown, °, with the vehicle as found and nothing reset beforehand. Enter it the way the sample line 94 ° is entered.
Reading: 315 °
